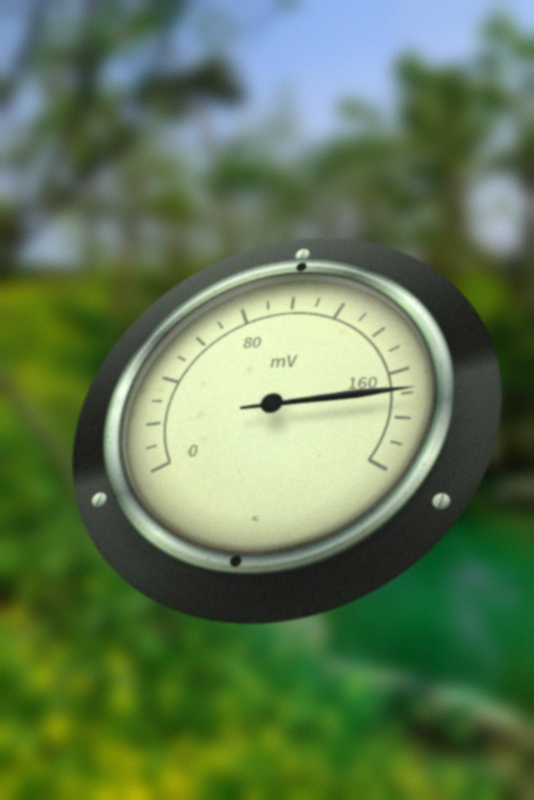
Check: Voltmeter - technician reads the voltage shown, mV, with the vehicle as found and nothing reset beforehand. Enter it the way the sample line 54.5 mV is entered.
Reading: 170 mV
